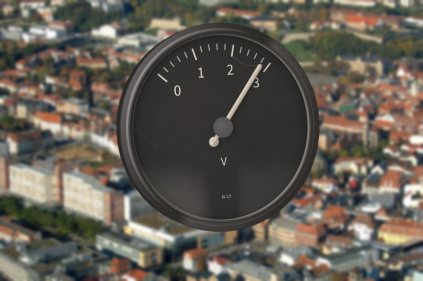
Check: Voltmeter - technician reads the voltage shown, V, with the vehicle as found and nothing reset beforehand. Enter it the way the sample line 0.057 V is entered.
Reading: 2.8 V
